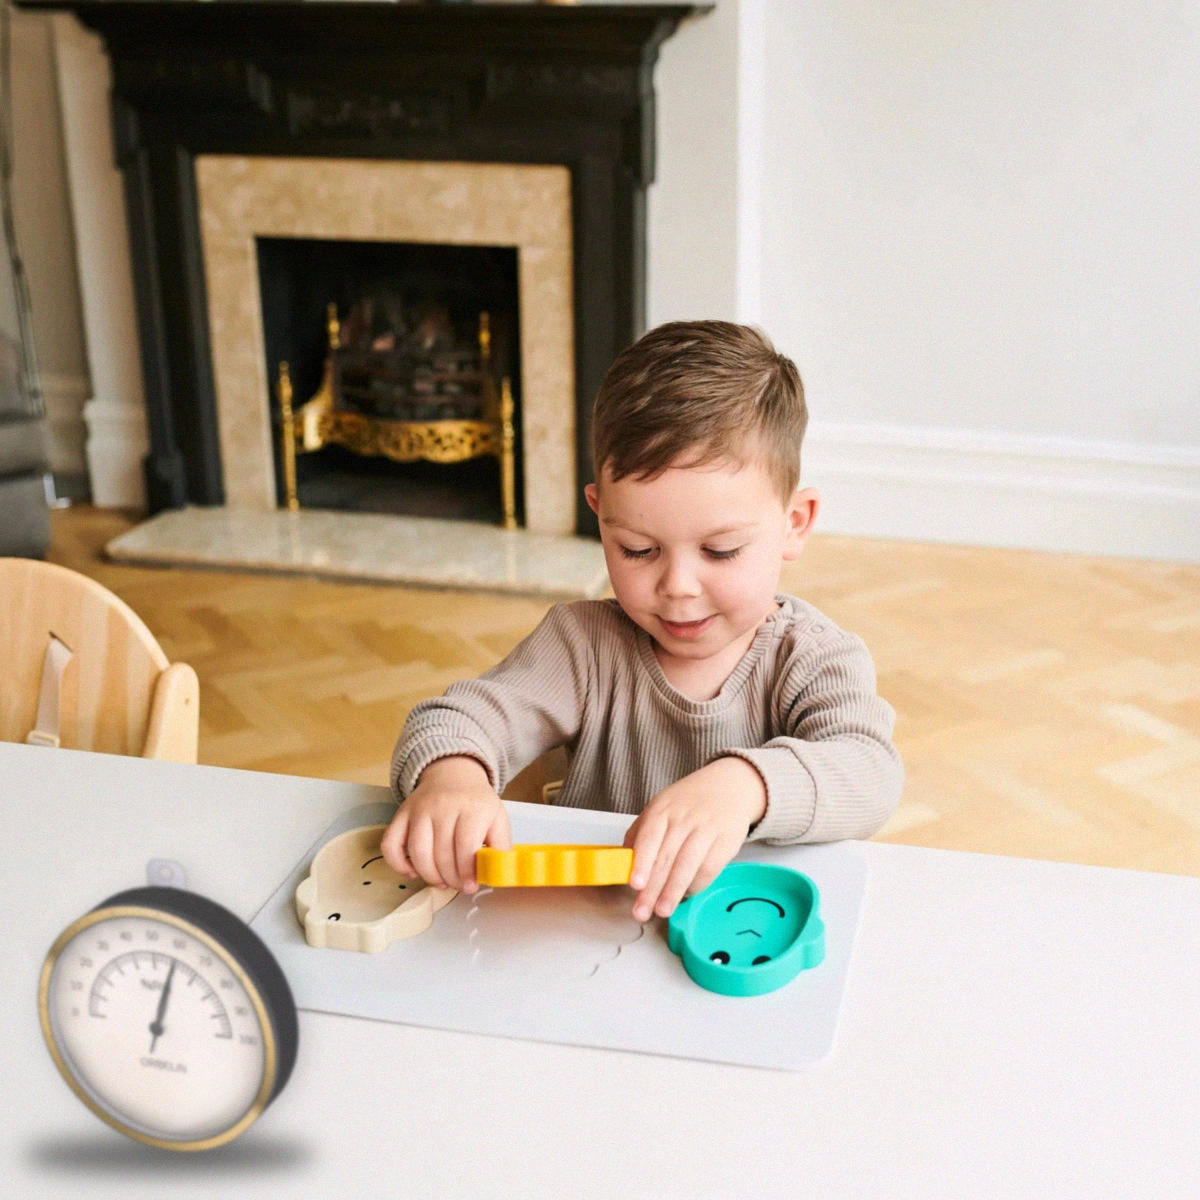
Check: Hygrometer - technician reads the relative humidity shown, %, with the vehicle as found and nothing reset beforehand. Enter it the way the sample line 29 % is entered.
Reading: 60 %
